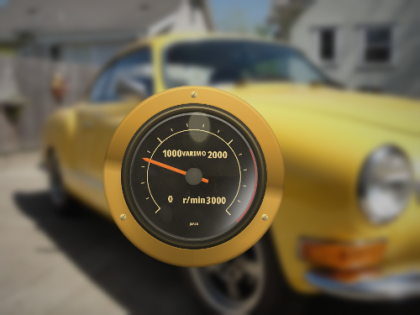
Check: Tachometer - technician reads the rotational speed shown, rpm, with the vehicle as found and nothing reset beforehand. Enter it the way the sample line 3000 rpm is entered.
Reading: 700 rpm
